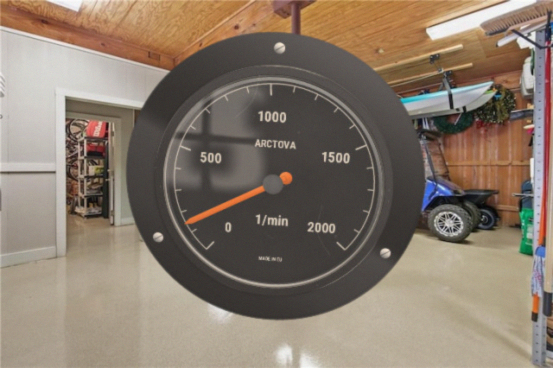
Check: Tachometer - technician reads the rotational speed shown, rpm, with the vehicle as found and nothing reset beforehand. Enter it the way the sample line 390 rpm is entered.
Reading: 150 rpm
